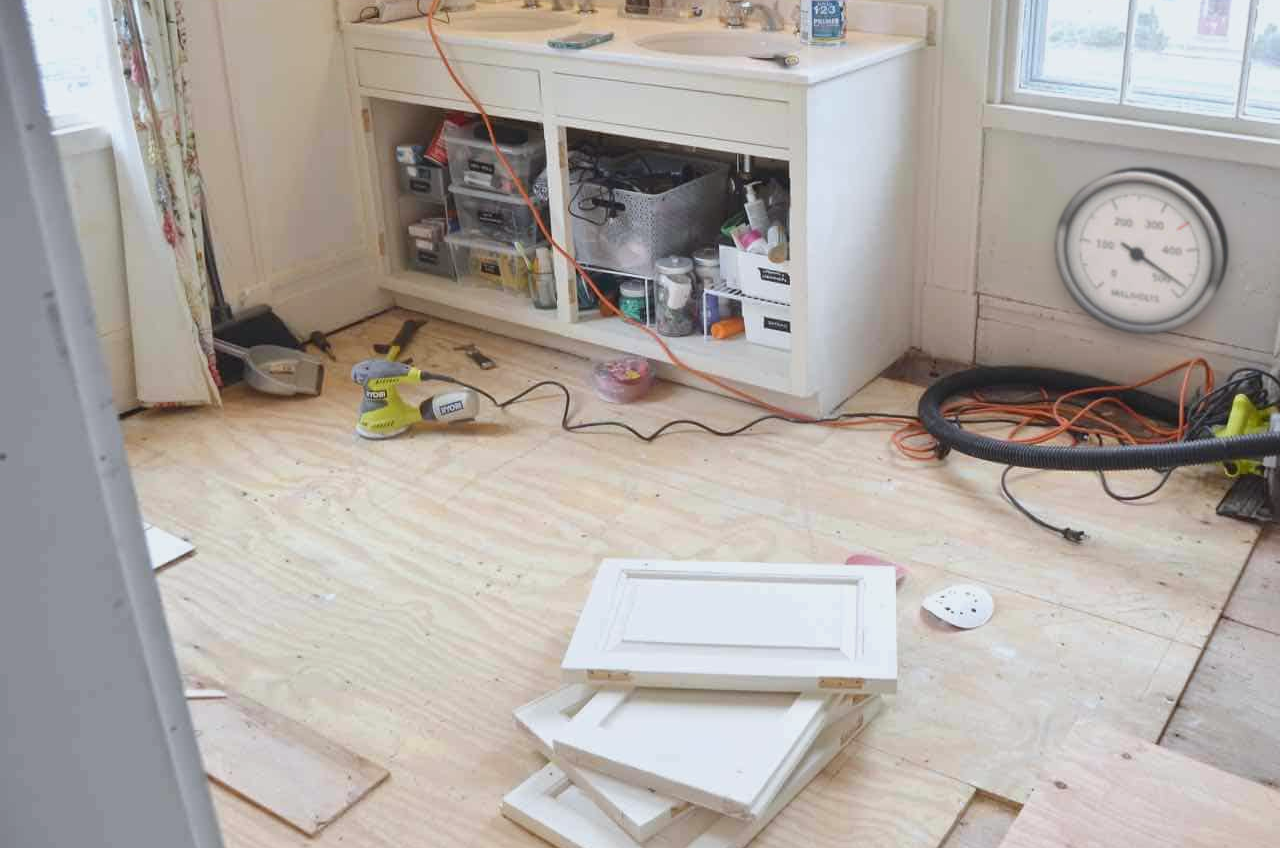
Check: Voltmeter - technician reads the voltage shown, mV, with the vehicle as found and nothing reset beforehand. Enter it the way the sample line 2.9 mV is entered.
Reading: 475 mV
